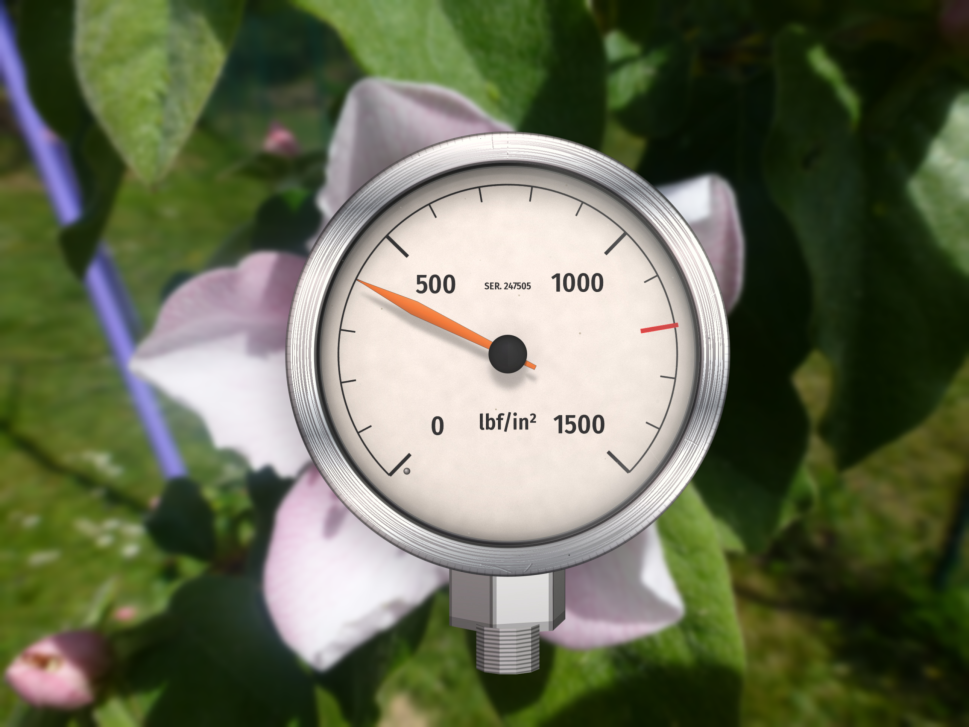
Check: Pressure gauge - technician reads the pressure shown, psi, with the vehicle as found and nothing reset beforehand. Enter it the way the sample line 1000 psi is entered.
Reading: 400 psi
